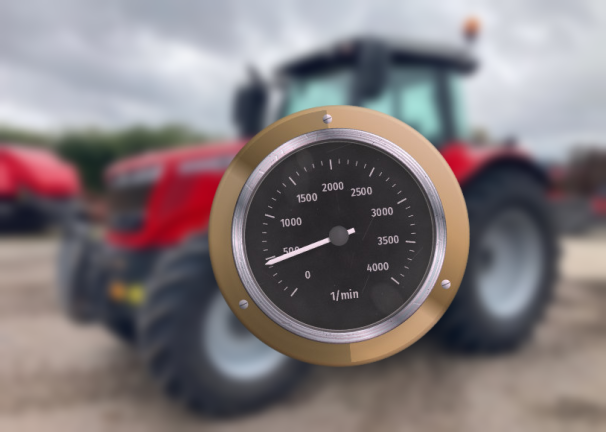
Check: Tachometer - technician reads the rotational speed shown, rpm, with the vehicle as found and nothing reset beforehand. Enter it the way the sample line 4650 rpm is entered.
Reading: 450 rpm
